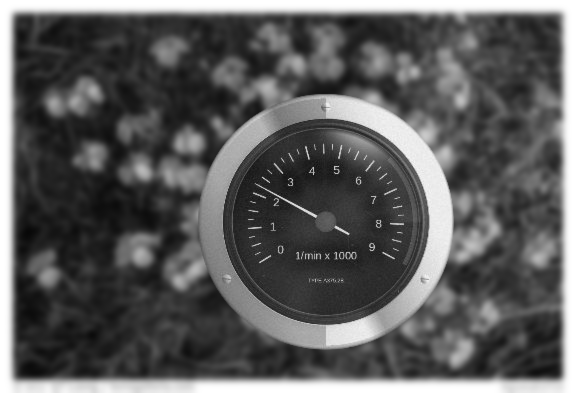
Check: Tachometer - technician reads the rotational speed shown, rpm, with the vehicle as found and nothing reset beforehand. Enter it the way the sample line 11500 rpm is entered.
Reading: 2250 rpm
